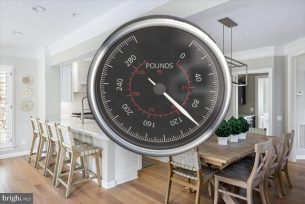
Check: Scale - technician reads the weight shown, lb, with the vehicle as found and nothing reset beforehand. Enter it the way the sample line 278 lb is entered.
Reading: 100 lb
